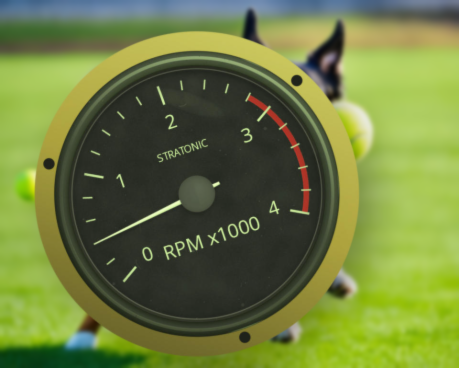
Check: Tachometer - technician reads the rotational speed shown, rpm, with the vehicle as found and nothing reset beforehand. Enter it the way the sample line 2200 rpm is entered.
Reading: 400 rpm
